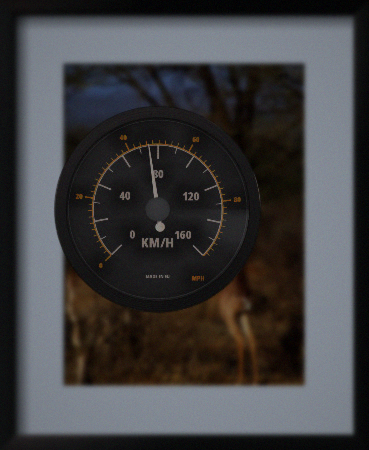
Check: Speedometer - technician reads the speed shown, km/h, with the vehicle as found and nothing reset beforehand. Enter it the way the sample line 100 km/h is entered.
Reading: 75 km/h
